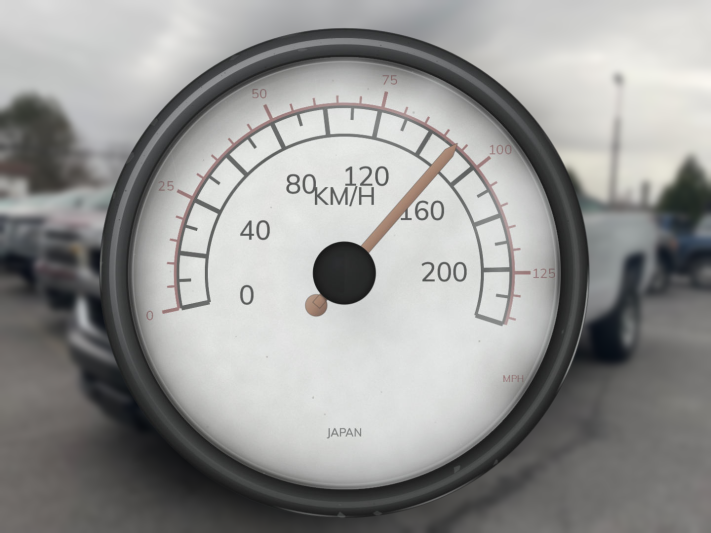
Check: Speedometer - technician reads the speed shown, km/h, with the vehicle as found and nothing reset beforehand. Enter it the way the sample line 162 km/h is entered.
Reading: 150 km/h
